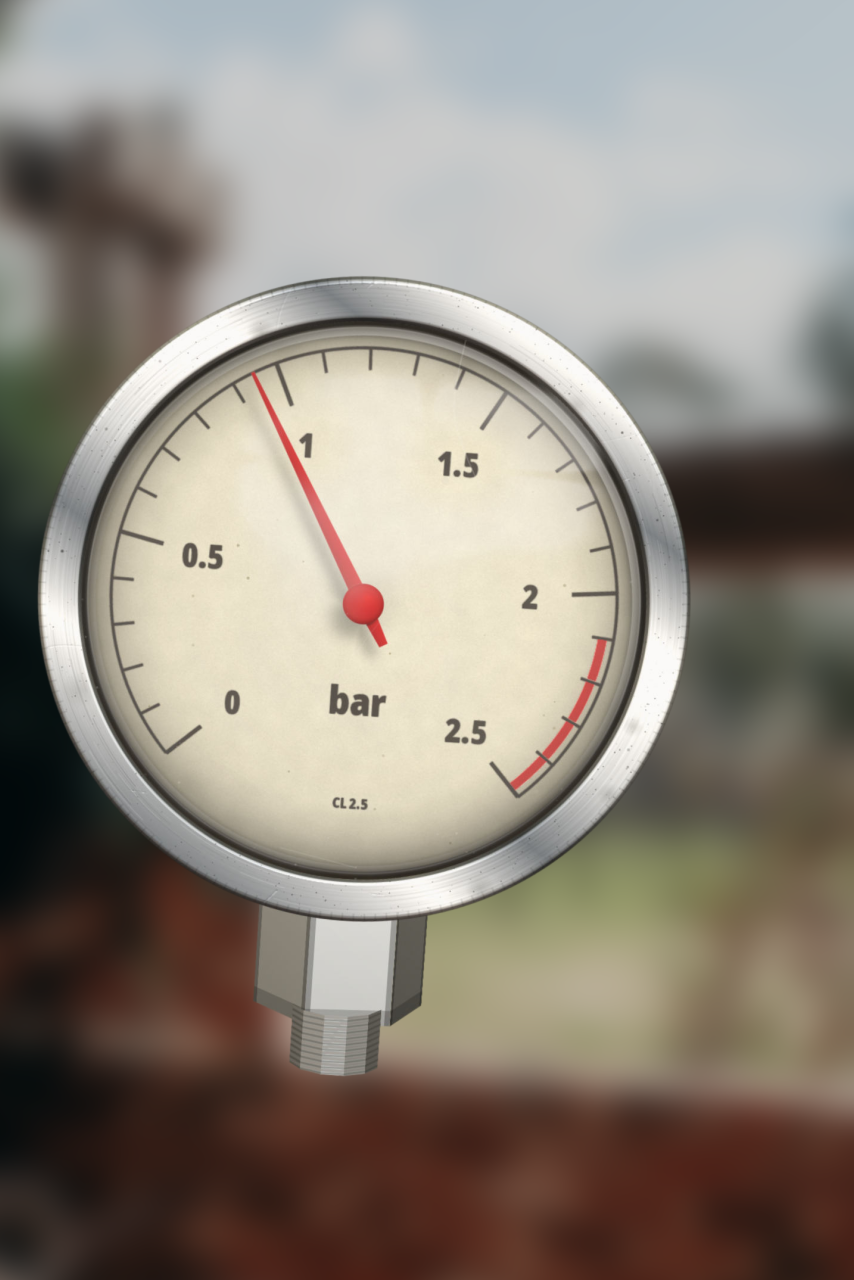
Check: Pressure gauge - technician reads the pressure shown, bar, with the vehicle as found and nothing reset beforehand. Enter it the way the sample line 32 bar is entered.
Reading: 0.95 bar
